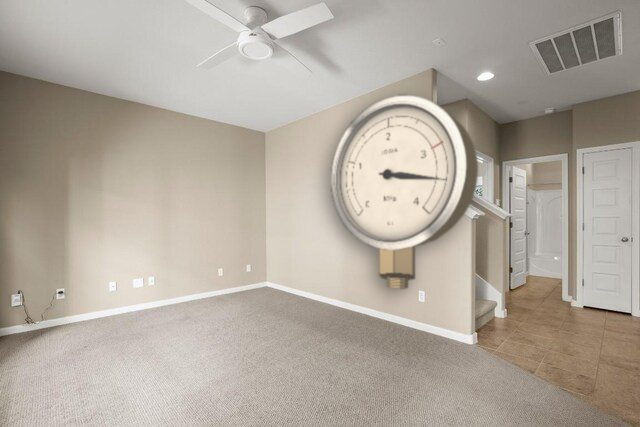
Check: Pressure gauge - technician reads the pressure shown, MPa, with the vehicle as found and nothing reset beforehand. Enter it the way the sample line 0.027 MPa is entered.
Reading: 3.5 MPa
